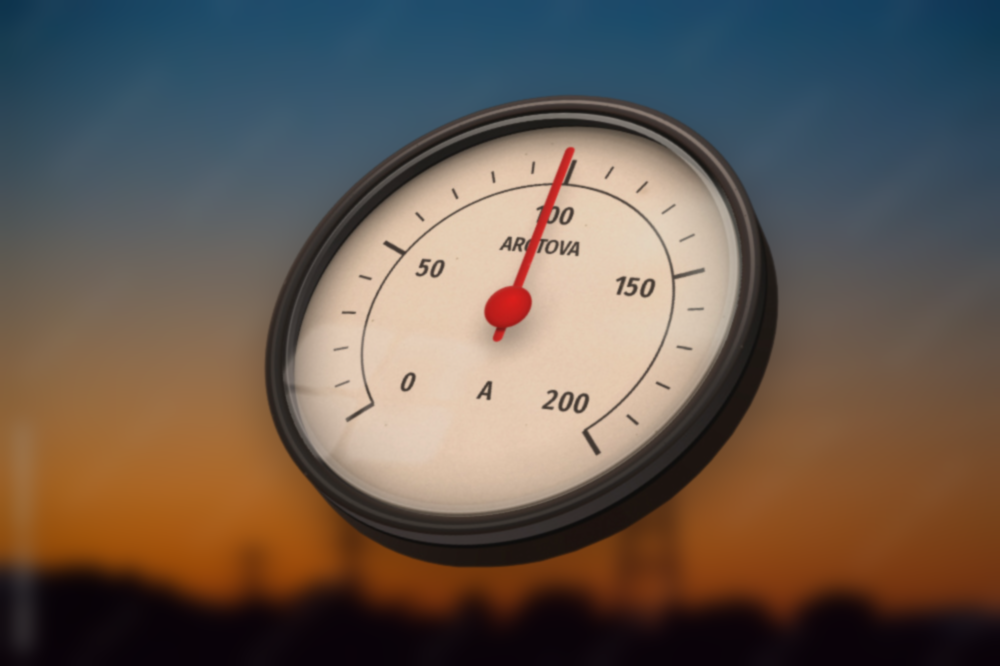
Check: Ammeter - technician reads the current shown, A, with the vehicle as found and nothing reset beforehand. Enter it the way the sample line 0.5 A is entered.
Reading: 100 A
